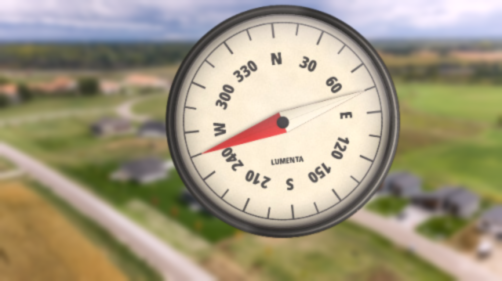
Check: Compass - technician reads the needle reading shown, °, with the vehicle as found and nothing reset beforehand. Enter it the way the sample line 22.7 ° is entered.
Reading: 255 °
